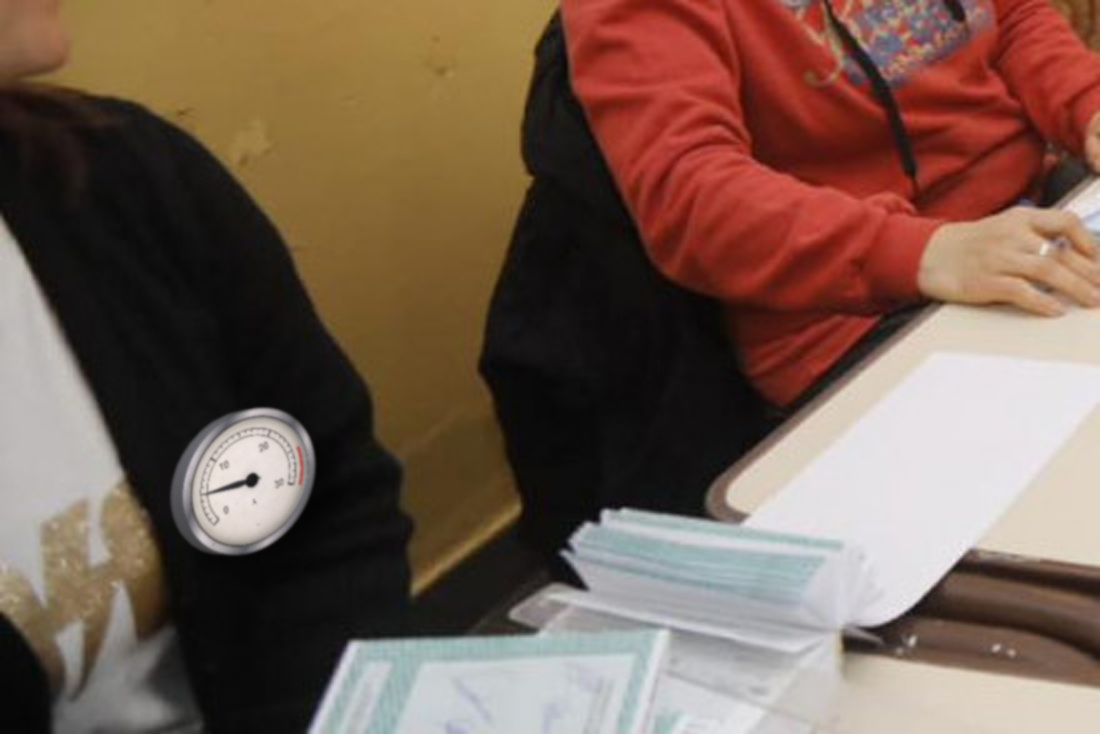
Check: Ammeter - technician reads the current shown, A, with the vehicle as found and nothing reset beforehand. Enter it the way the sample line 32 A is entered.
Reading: 5 A
